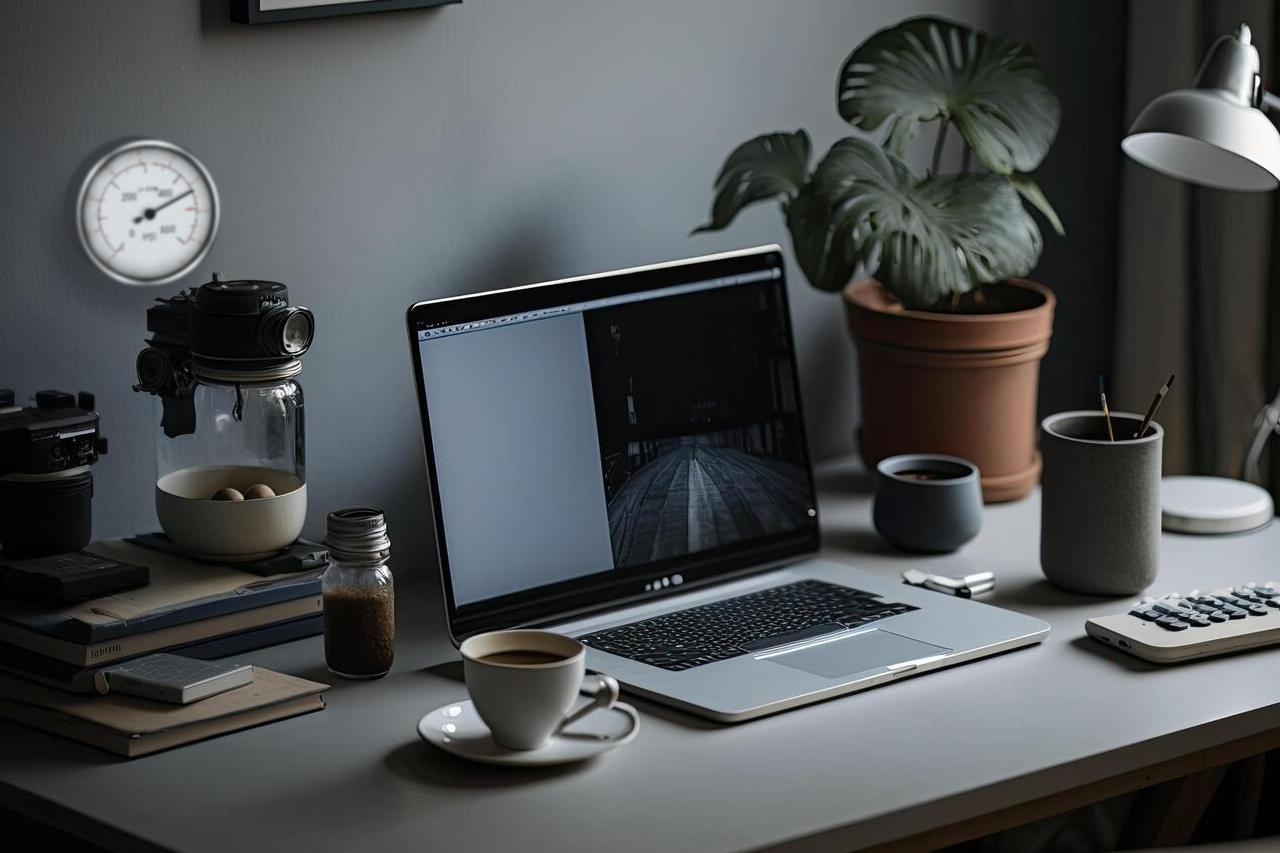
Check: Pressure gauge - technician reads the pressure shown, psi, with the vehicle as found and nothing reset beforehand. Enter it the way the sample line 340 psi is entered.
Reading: 450 psi
